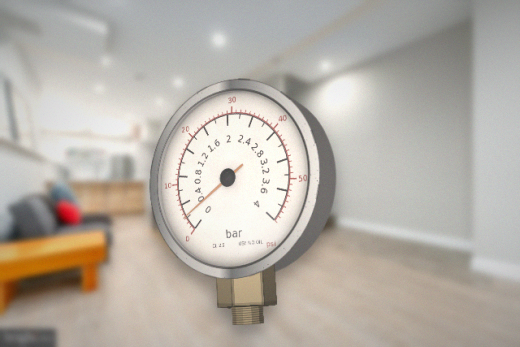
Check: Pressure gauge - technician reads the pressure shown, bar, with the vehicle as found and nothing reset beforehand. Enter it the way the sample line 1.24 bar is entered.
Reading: 0.2 bar
